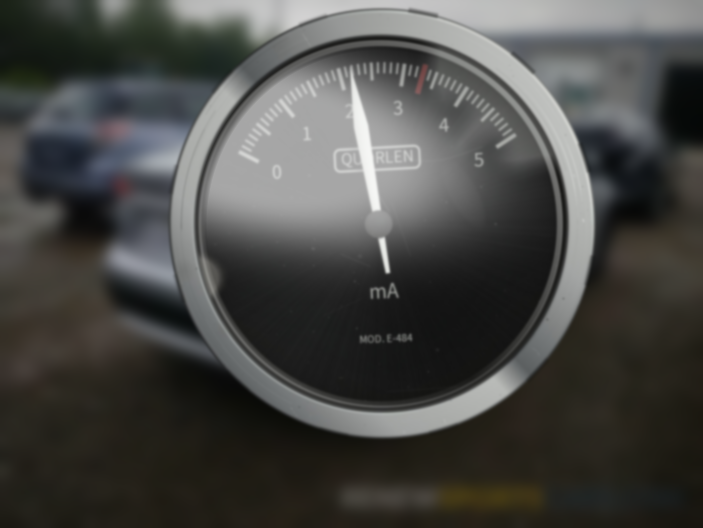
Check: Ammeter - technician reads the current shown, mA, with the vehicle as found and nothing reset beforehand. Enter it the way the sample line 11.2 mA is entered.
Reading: 2.2 mA
